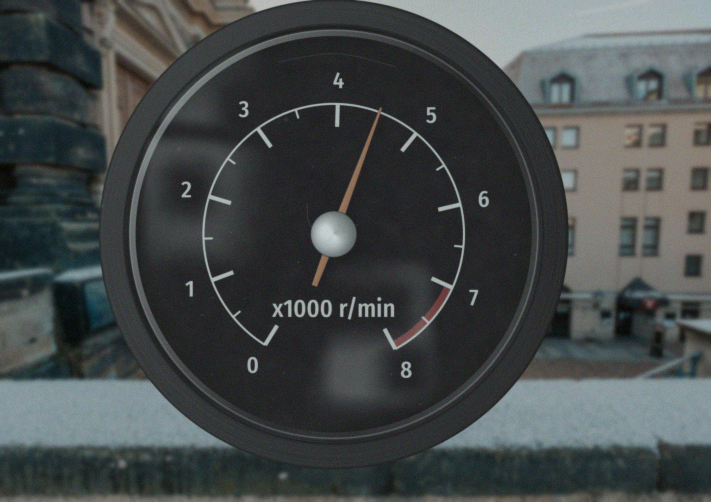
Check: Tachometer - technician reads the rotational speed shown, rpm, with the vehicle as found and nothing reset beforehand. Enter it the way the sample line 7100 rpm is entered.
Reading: 4500 rpm
